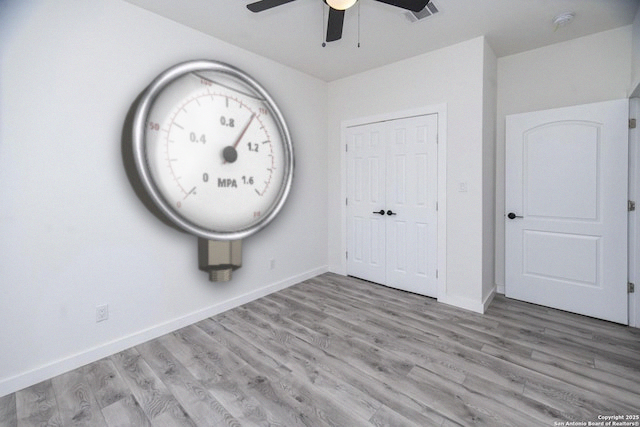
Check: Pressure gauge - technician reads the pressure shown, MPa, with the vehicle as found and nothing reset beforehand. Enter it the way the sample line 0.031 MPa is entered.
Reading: 1 MPa
